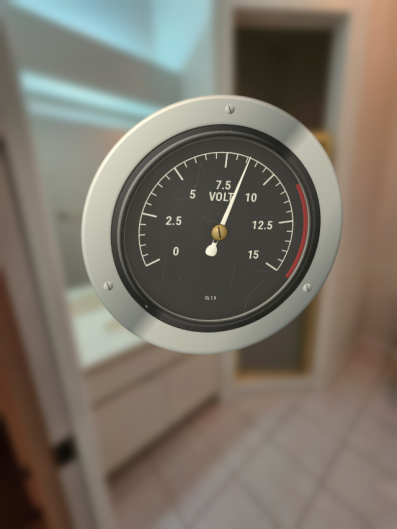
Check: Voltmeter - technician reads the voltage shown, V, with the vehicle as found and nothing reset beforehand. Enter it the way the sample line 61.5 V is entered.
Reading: 8.5 V
